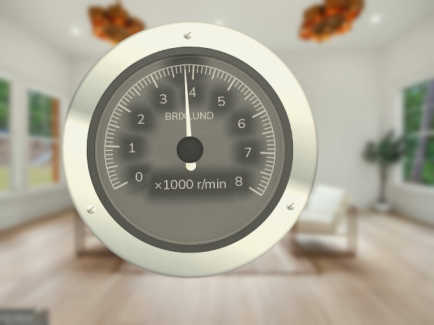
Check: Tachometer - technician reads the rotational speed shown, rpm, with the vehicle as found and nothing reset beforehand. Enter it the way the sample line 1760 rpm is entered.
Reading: 3800 rpm
